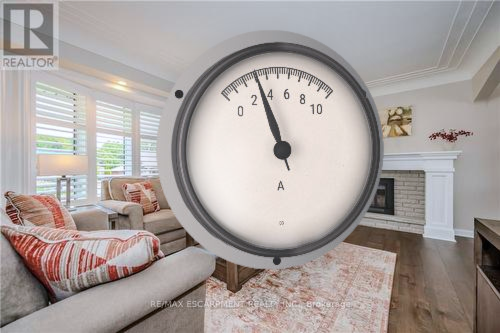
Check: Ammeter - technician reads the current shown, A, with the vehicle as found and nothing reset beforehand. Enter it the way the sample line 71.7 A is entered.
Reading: 3 A
